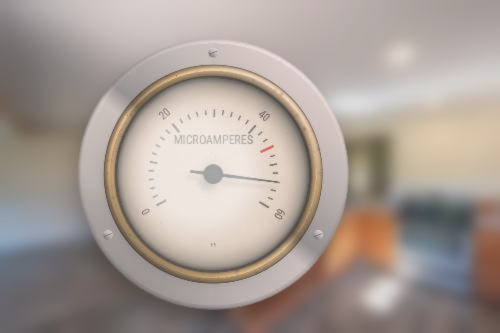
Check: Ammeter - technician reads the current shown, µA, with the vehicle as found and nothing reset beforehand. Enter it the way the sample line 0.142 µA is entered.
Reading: 54 µA
